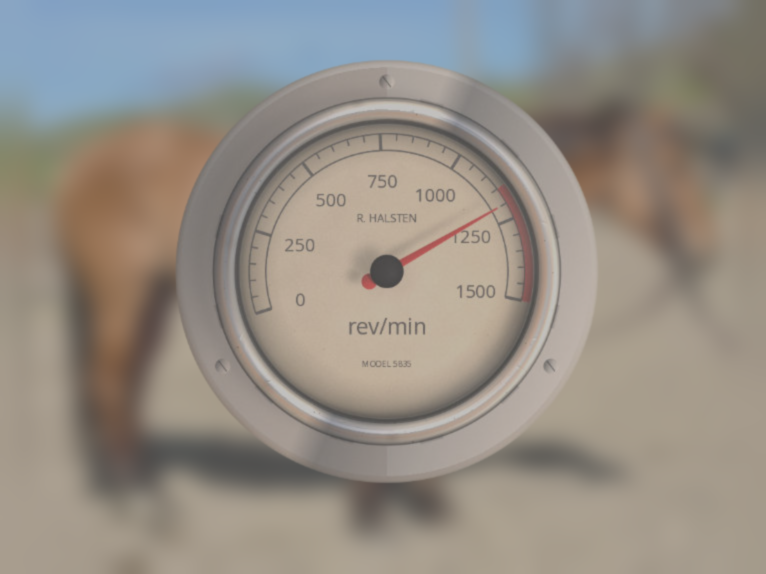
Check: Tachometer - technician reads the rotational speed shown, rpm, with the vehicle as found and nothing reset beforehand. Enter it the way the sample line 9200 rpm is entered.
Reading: 1200 rpm
